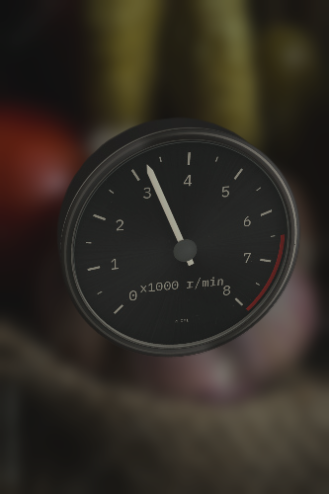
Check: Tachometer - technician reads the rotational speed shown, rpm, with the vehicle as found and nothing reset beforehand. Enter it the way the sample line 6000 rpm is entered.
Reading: 3250 rpm
